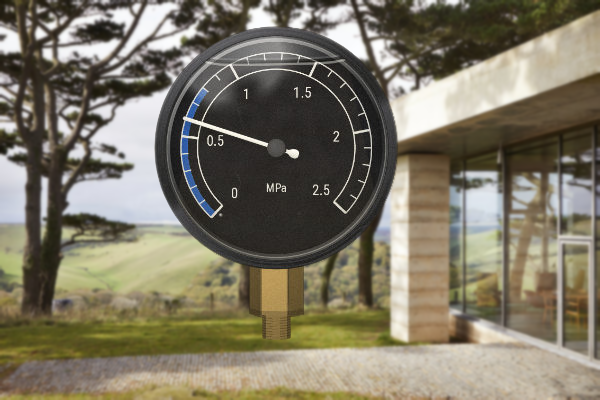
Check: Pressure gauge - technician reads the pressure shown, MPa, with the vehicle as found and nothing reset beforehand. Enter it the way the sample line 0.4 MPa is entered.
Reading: 0.6 MPa
